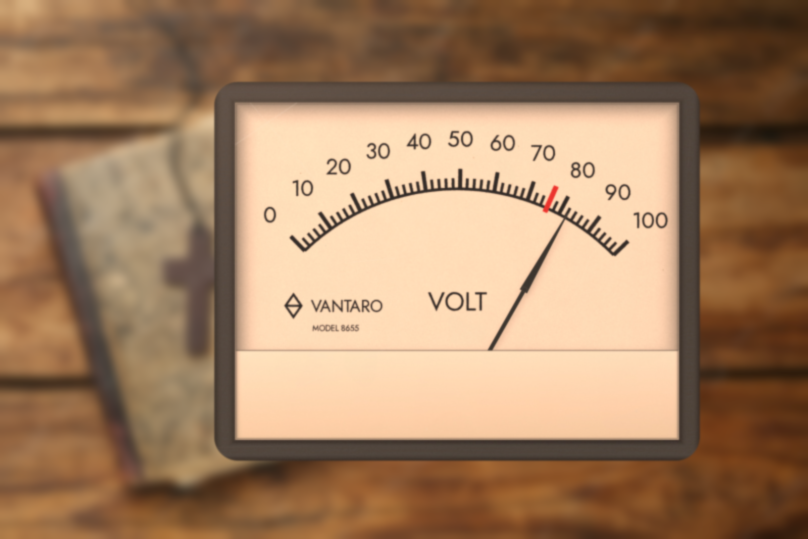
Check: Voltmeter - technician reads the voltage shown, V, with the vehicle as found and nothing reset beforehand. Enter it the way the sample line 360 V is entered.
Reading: 82 V
